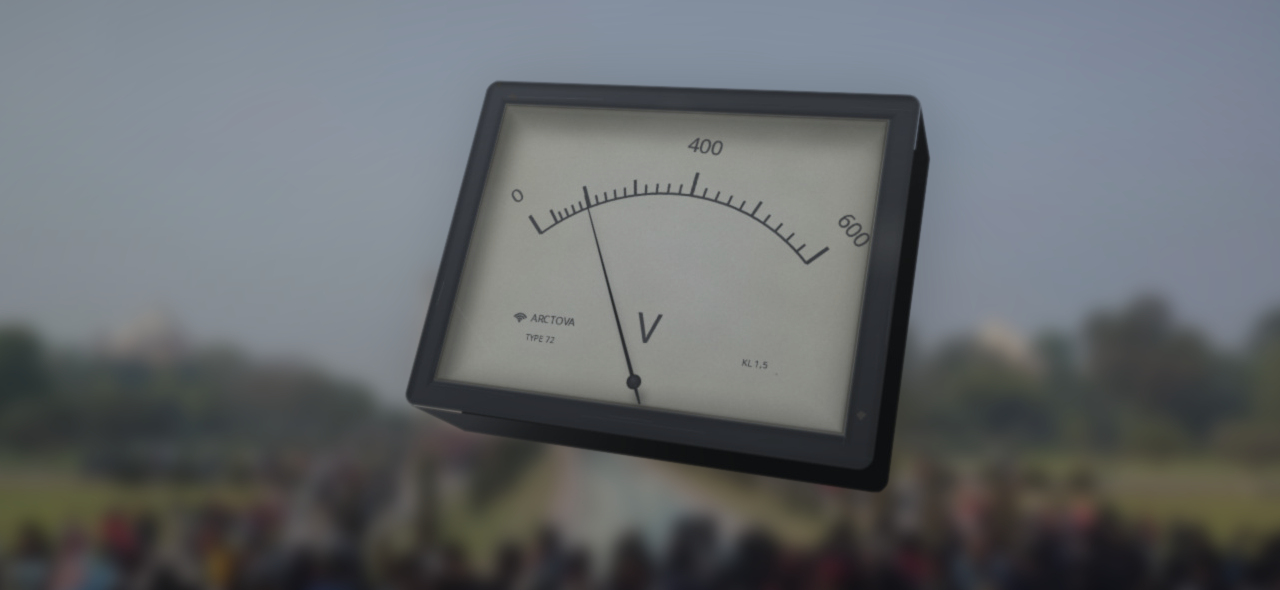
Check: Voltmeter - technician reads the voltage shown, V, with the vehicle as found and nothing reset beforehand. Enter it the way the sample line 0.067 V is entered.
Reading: 200 V
